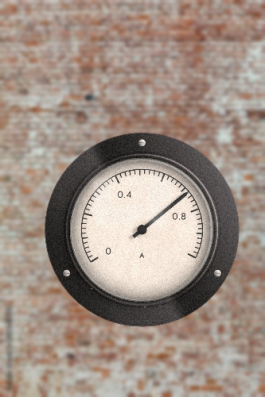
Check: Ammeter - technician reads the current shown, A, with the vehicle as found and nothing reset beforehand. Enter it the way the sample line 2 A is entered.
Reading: 0.72 A
